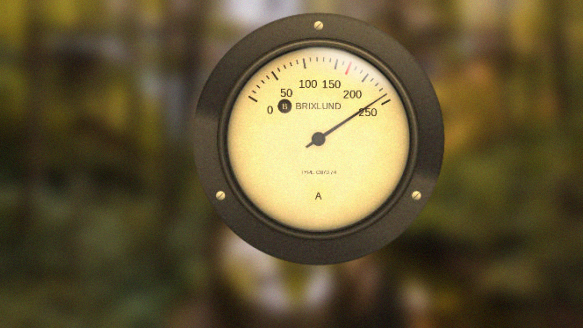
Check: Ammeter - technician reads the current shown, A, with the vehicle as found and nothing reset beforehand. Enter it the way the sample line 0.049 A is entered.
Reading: 240 A
